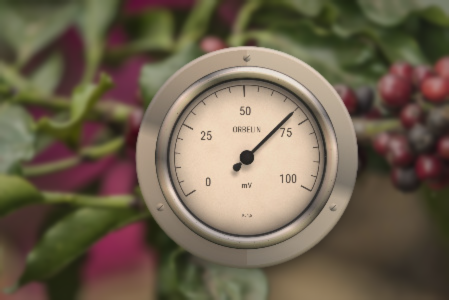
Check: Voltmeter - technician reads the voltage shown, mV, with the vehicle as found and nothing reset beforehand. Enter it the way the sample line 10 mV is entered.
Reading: 70 mV
